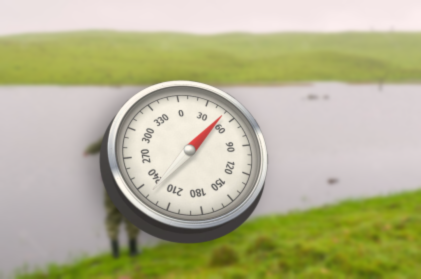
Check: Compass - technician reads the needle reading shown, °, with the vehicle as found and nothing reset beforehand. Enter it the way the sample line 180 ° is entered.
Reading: 50 °
